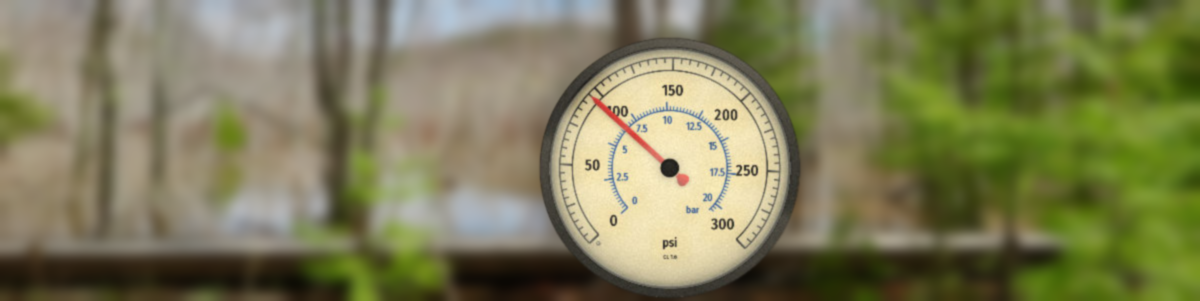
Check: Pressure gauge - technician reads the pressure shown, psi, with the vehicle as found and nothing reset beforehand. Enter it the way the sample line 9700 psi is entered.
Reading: 95 psi
